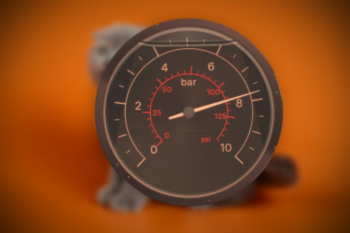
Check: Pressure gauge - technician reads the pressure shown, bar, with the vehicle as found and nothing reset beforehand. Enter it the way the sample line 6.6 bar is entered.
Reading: 7.75 bar
